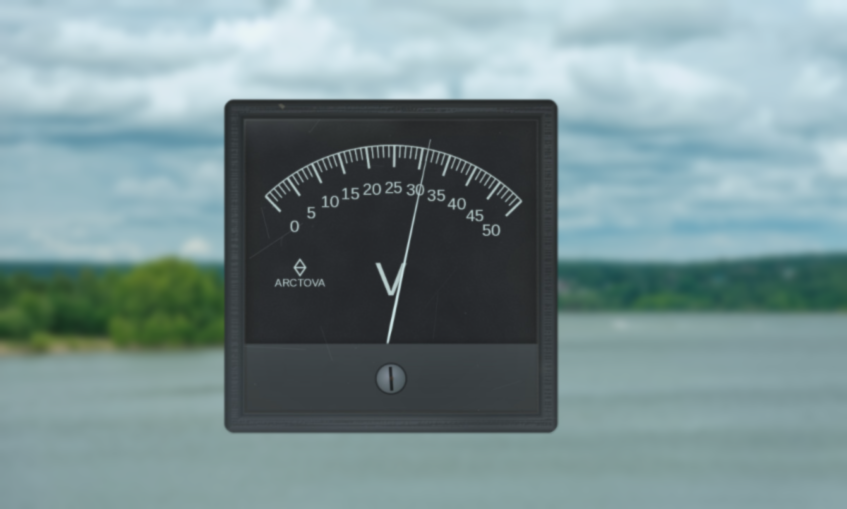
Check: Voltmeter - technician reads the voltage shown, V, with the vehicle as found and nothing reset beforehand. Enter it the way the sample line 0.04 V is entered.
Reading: 31 V
